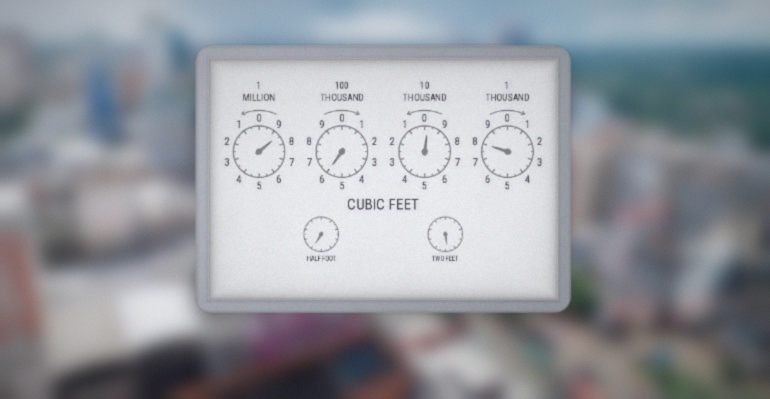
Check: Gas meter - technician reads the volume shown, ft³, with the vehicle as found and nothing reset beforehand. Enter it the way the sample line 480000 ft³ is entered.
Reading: 859800 ft³
